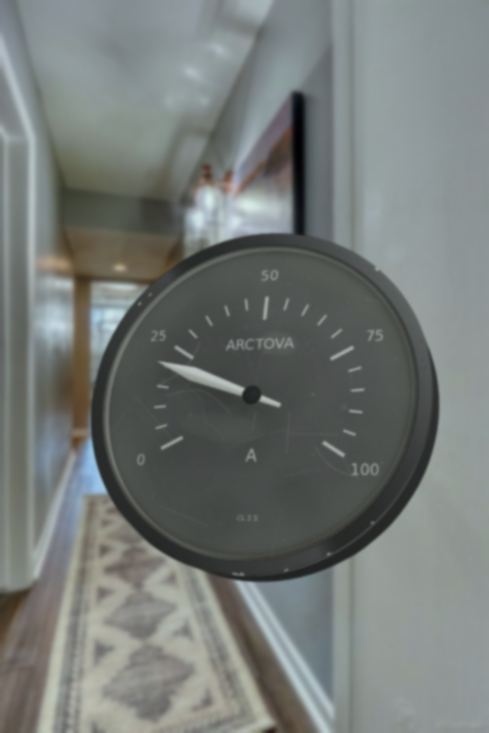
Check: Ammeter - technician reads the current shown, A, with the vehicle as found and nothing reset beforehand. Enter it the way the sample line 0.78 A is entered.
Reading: 20 A
